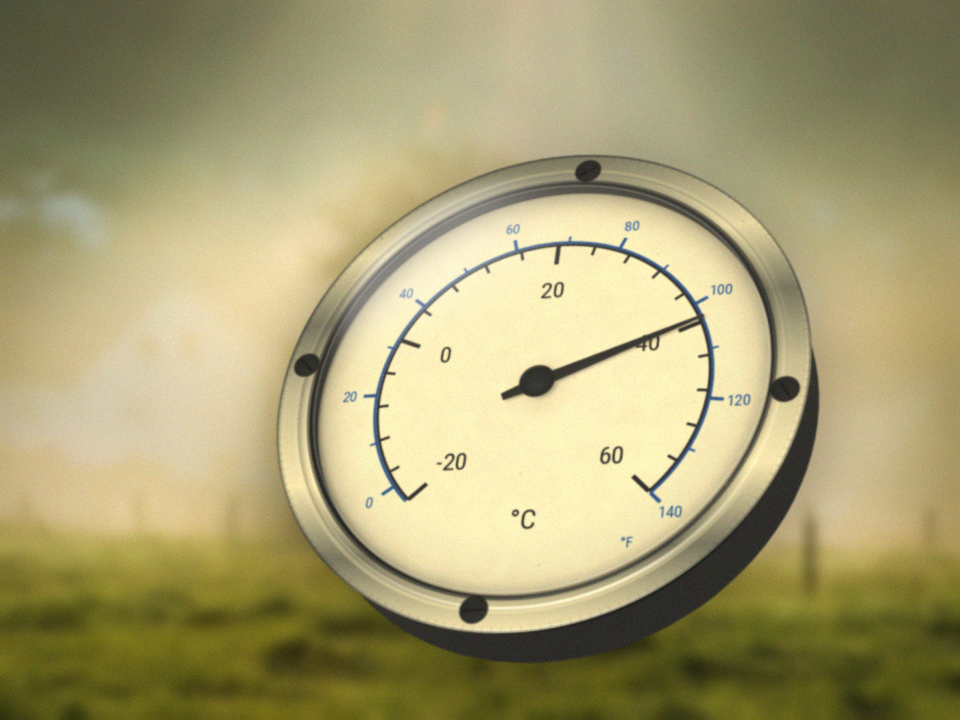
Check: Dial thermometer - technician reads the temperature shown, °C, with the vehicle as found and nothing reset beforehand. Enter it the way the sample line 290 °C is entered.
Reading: 40 °C
